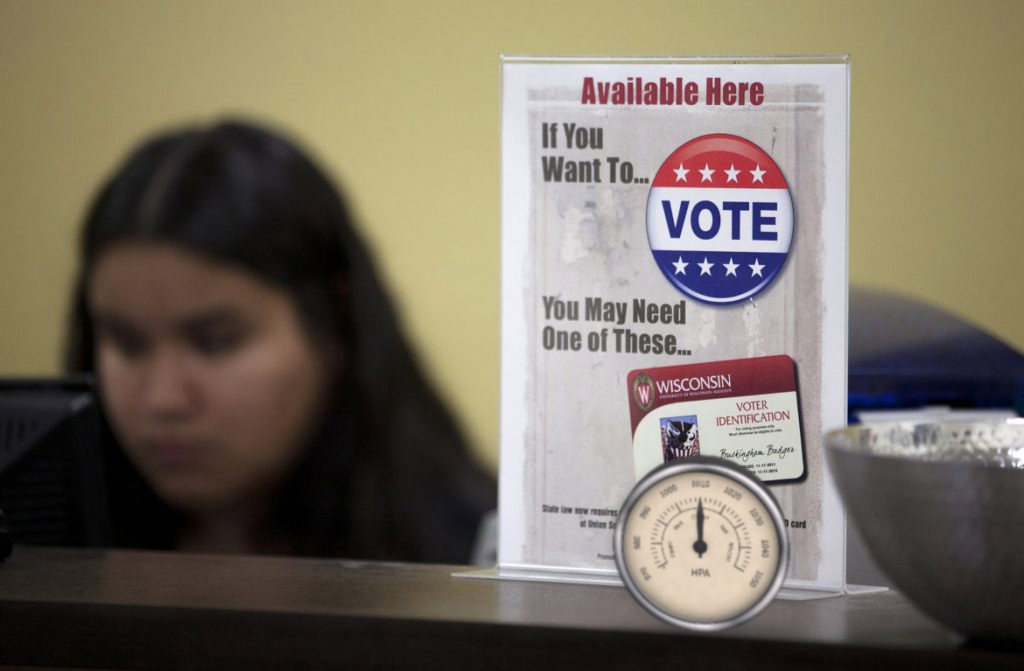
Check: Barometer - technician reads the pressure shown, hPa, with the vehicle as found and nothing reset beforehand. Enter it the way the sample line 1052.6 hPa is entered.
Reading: 1010 hPa
